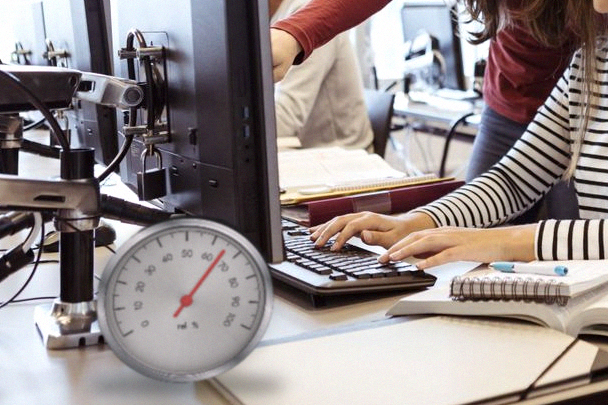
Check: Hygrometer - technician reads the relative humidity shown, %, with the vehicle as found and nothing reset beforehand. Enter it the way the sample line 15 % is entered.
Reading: 65 %
